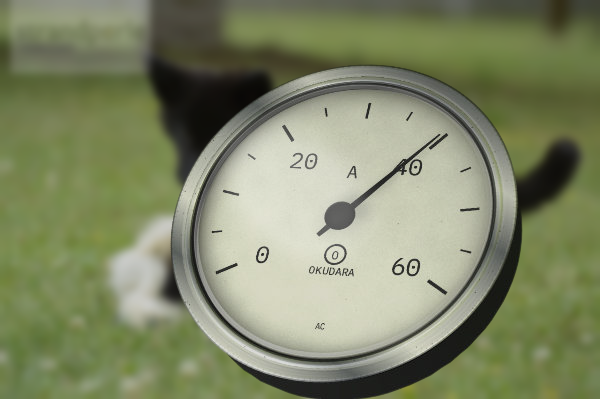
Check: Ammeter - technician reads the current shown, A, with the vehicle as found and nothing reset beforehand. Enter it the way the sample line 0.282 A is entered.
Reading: 40 A
